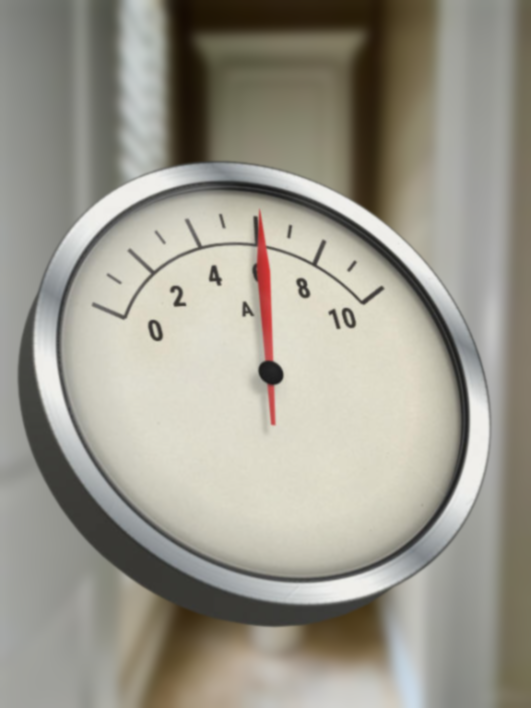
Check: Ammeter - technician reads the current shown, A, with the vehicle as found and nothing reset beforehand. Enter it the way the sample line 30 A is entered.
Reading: 6 A
